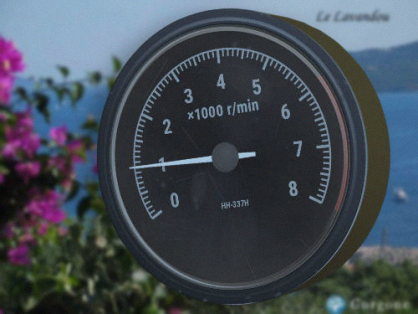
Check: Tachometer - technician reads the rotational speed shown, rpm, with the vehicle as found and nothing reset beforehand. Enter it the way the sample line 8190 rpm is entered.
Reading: 1000 rpm
